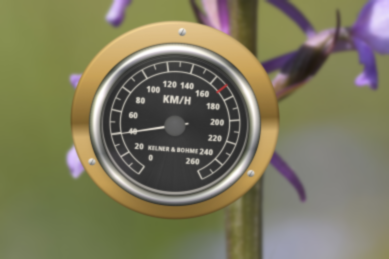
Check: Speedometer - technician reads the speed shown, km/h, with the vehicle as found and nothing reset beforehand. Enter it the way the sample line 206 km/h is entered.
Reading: 40 km/h
